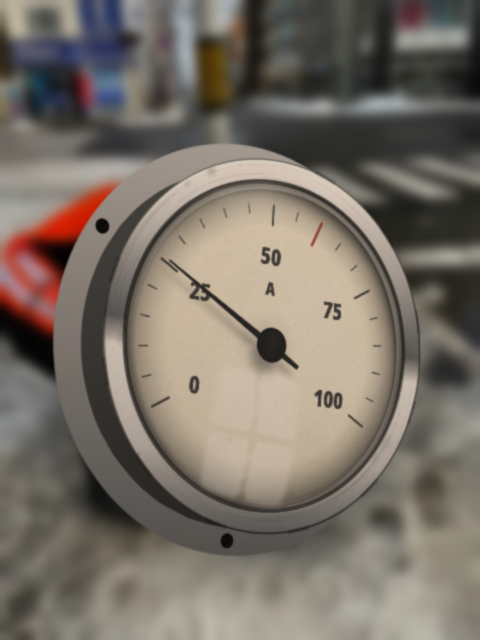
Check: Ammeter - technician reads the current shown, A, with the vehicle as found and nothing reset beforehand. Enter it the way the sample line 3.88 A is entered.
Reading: 25 A
